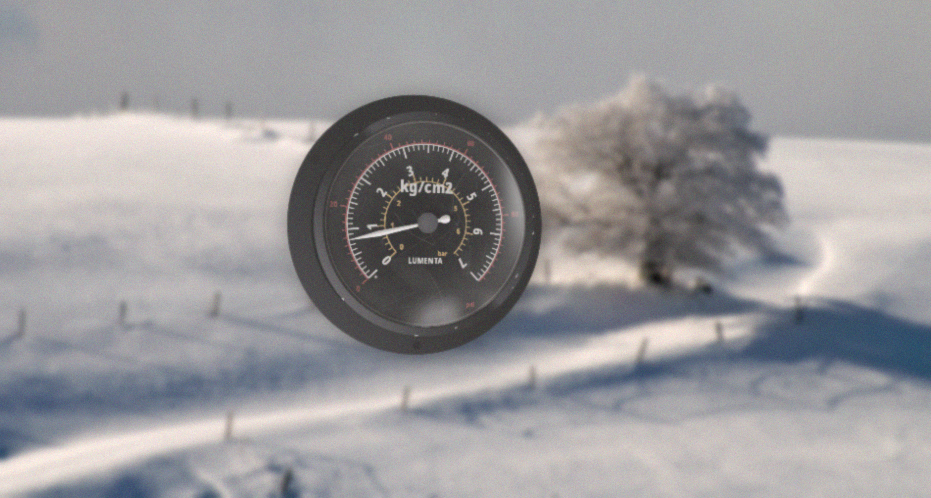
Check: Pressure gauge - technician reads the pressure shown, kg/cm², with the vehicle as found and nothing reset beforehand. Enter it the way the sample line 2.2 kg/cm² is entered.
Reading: 0.8 kg/cm²
